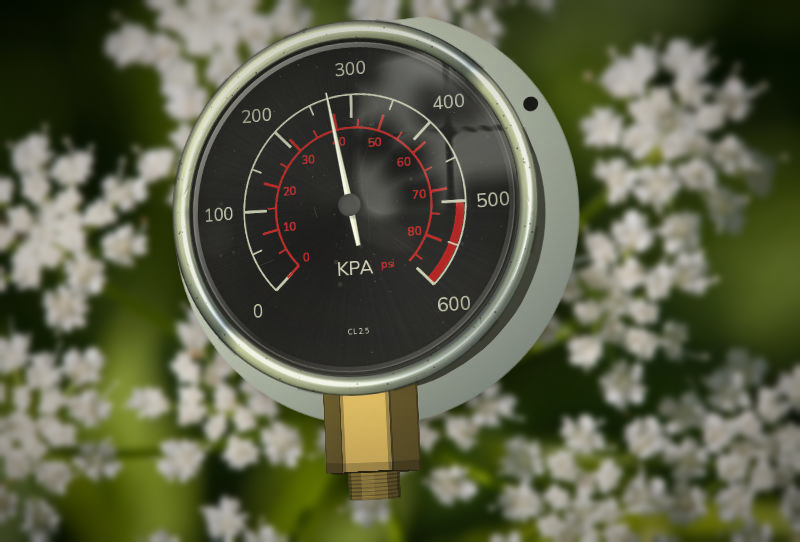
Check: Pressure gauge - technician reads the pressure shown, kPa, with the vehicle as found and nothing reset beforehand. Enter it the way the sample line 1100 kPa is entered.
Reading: 275 kPa
